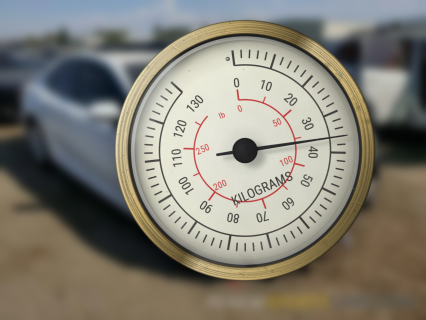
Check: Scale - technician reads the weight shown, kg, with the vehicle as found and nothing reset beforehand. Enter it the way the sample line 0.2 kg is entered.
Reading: 36 kg
